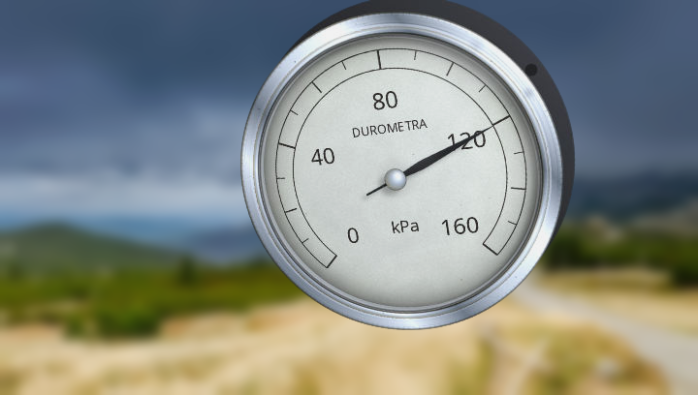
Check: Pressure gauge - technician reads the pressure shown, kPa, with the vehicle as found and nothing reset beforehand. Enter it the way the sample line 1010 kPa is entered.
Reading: 120 kPa
